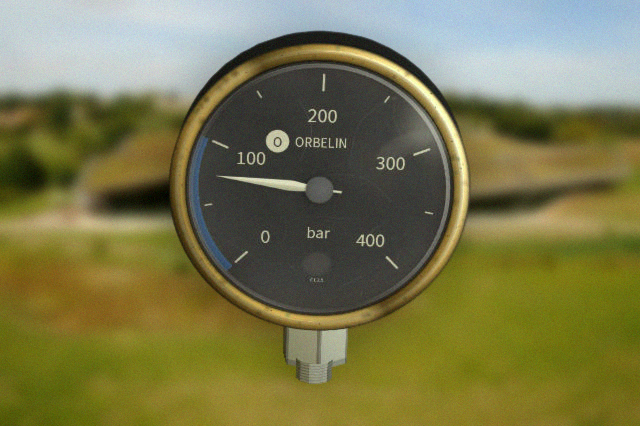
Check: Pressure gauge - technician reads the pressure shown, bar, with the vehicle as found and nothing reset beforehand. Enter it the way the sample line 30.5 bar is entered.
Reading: 75 bar
